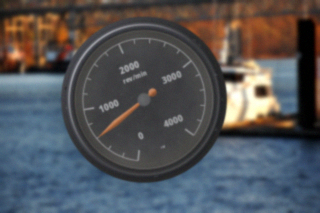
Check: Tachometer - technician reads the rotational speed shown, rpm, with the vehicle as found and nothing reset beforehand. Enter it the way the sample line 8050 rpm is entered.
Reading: 600 rpm
